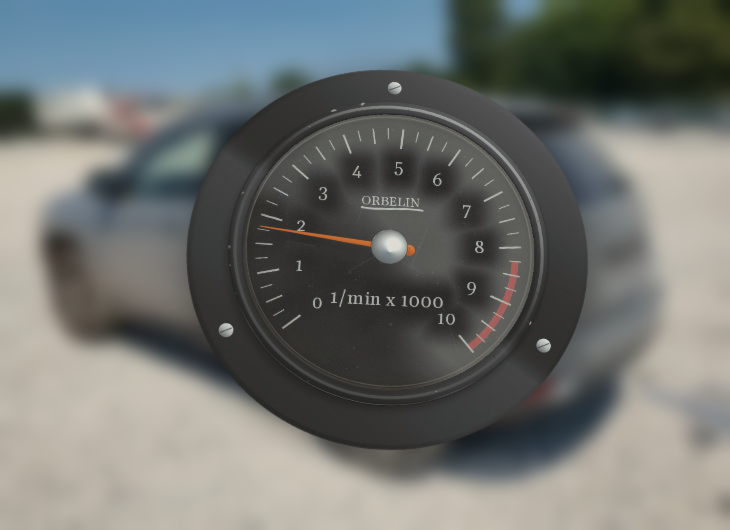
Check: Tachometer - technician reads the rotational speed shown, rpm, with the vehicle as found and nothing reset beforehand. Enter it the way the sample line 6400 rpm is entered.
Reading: 1750 rpm
